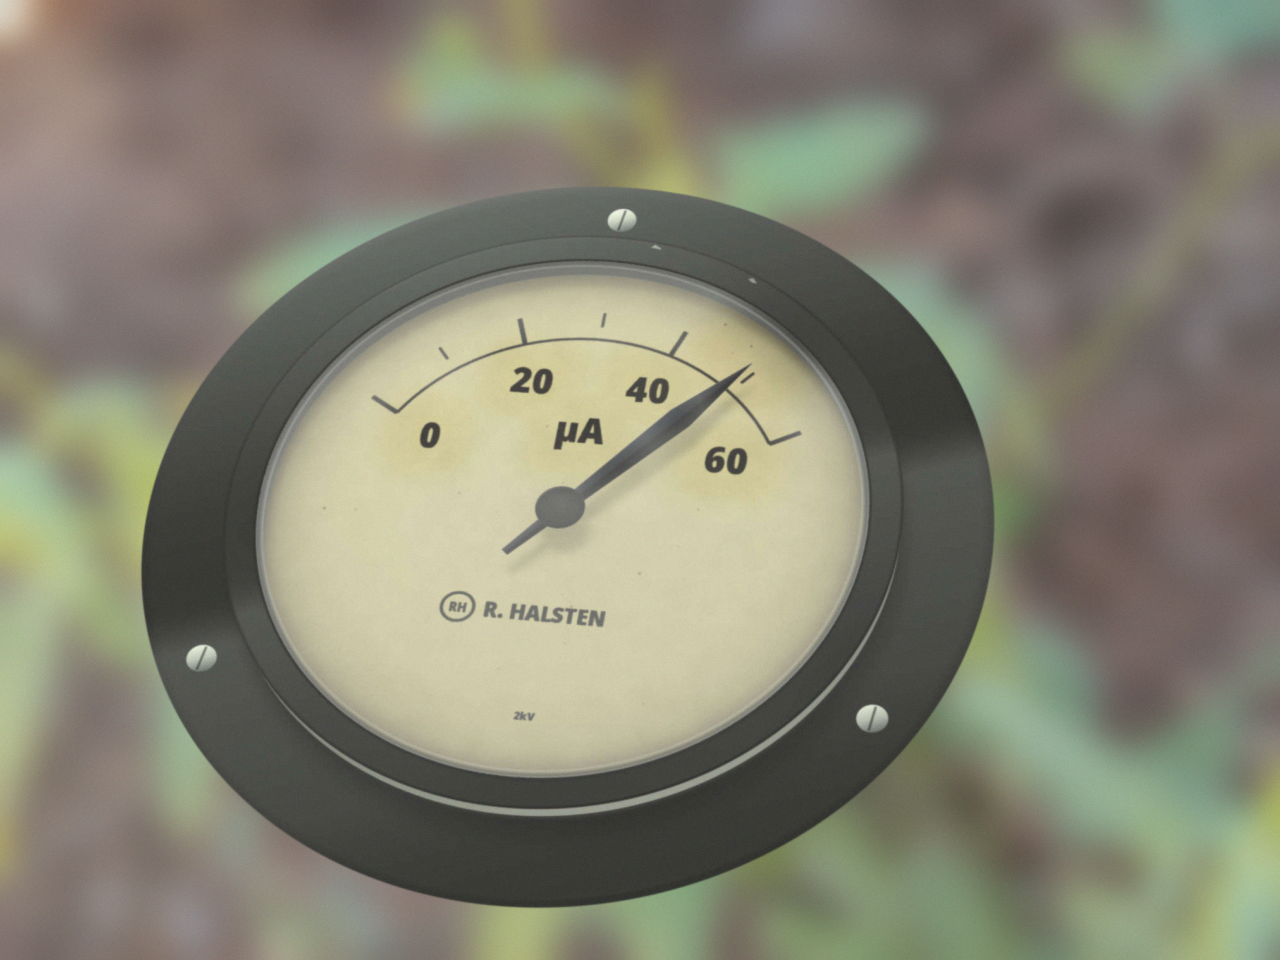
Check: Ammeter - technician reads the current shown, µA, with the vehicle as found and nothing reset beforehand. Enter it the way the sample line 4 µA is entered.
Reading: 50 µA
